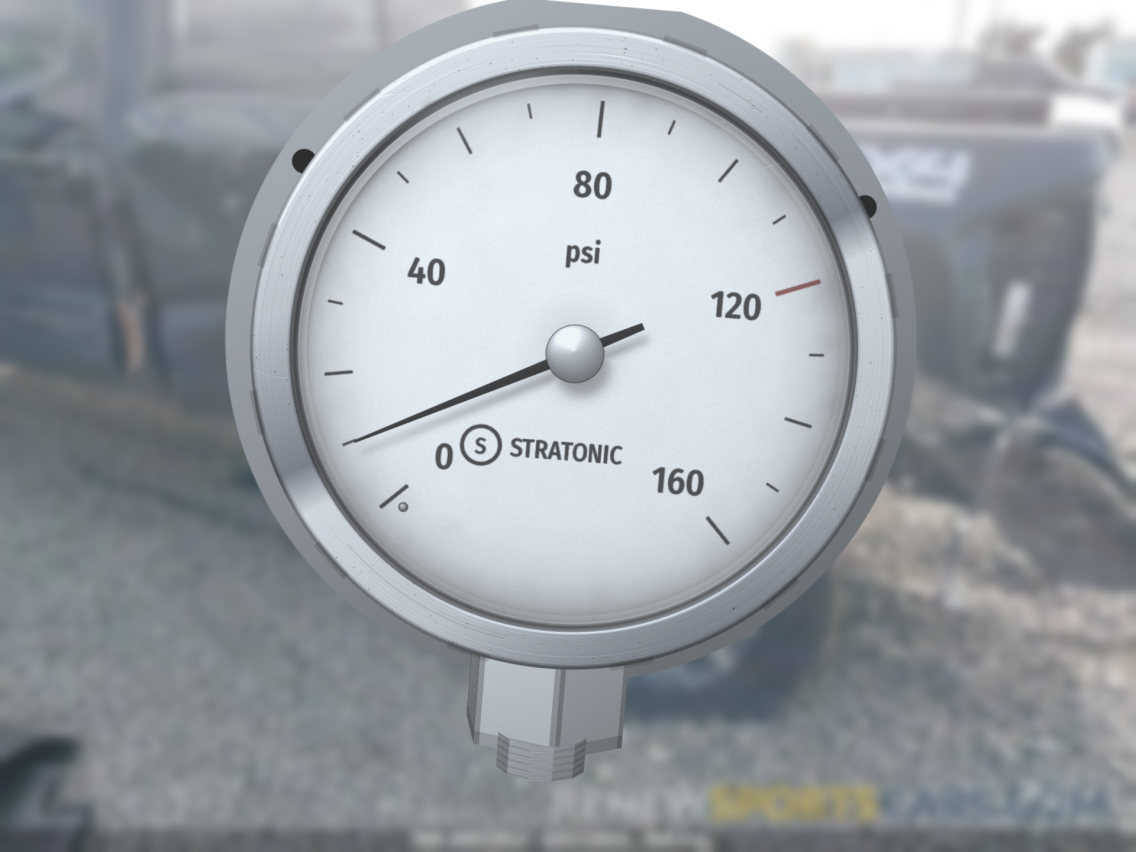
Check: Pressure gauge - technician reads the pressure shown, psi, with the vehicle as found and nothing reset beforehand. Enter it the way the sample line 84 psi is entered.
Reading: 10 psi
